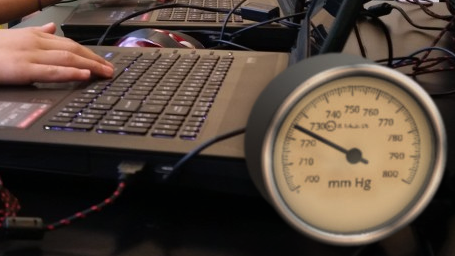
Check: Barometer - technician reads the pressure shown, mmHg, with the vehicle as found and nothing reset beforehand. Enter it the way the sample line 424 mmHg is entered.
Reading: 725 mmHg
